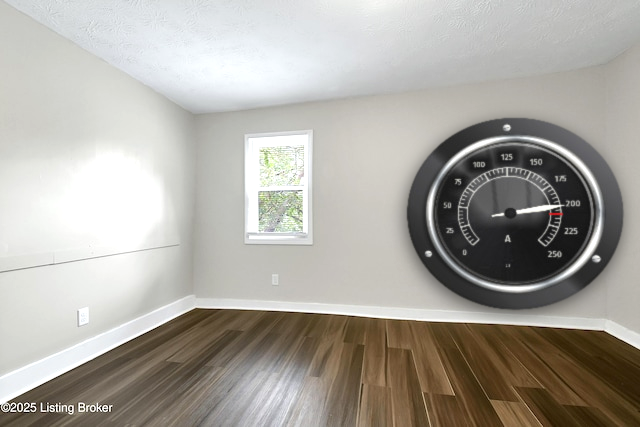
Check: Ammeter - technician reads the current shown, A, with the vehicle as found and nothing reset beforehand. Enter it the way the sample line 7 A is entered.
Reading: 200 A
